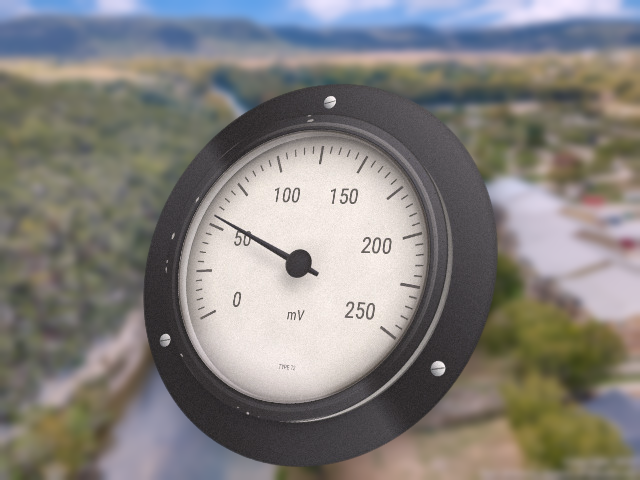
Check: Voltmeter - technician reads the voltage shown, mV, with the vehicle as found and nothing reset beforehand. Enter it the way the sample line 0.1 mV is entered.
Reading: 55 mV
